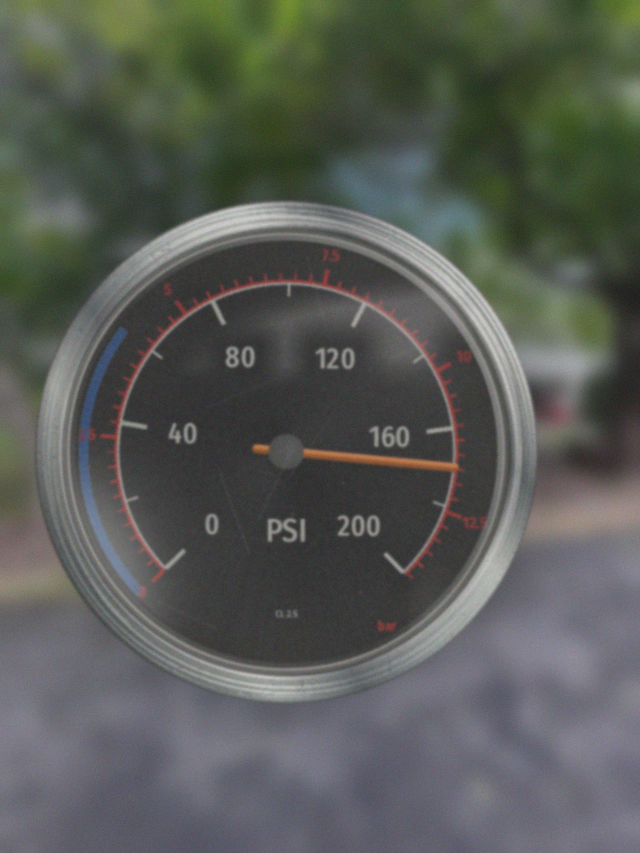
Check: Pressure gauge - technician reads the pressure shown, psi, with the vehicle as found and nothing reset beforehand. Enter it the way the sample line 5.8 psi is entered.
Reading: 170 psi
